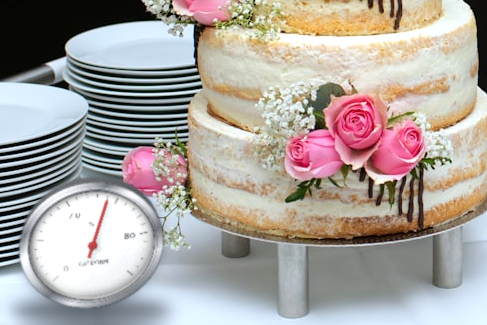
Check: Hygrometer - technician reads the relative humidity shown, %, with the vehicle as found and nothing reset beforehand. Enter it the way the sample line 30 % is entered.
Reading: 56 %
